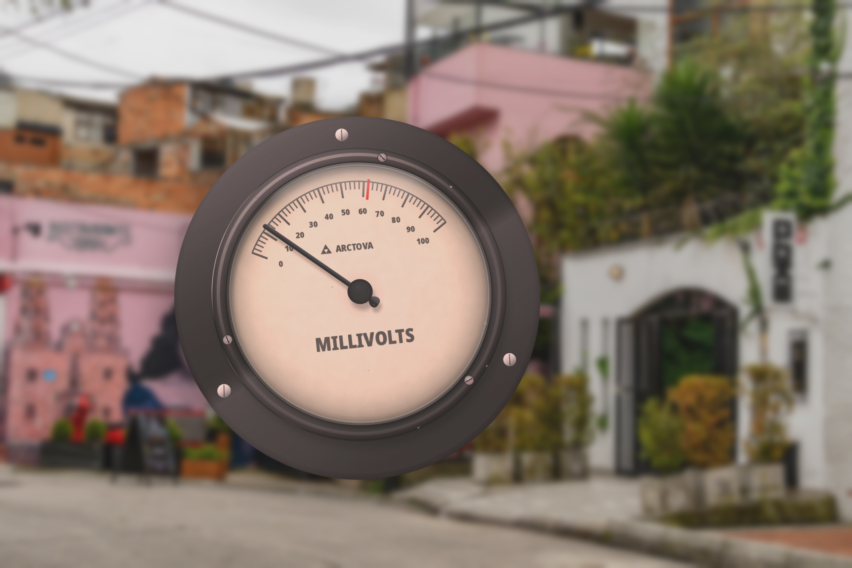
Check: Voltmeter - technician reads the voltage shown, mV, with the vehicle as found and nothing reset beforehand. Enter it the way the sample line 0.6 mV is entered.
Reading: 12 mV
